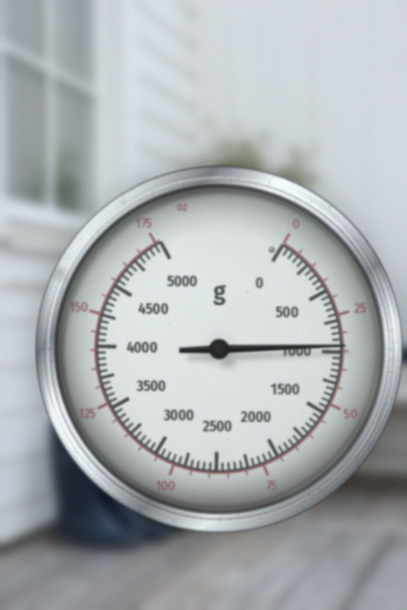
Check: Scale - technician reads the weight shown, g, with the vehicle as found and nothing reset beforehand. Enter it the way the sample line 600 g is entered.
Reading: 950 g
